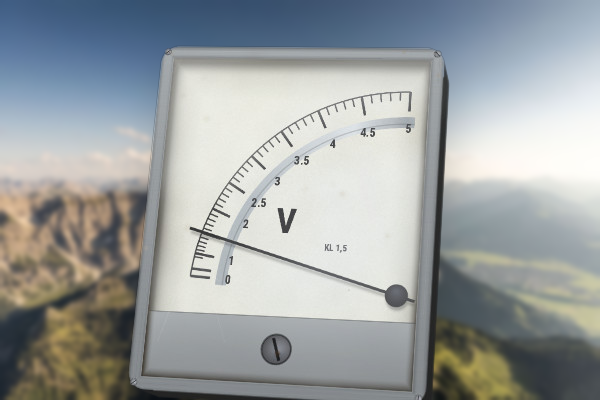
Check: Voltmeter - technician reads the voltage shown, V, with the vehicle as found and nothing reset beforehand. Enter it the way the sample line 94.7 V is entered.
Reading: 1.5 V
